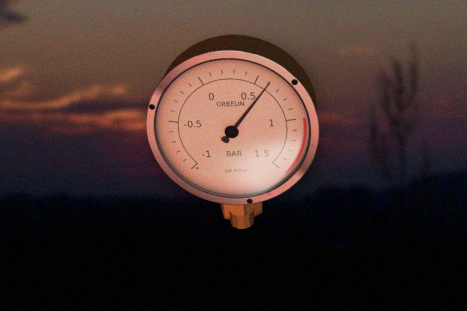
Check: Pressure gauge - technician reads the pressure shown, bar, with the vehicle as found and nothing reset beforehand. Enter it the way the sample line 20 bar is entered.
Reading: 0.6 bar
